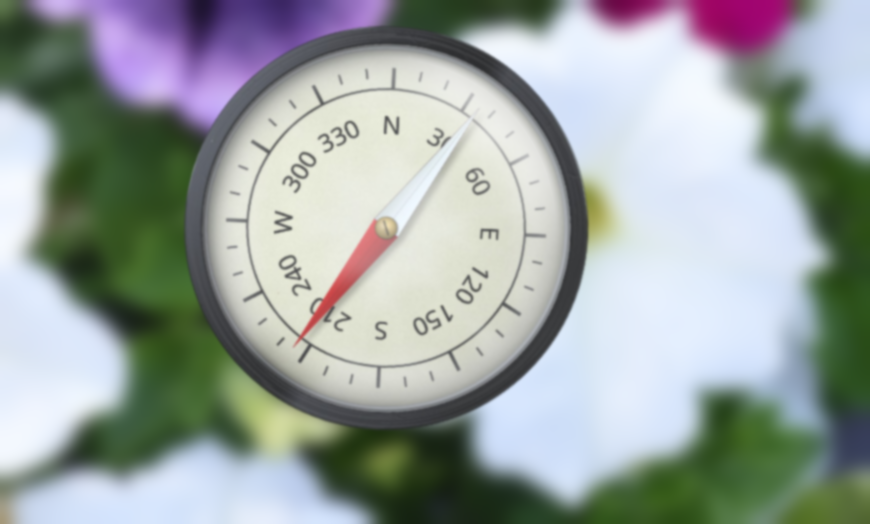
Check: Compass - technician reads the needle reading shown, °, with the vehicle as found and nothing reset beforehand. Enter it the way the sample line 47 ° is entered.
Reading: 215 °
